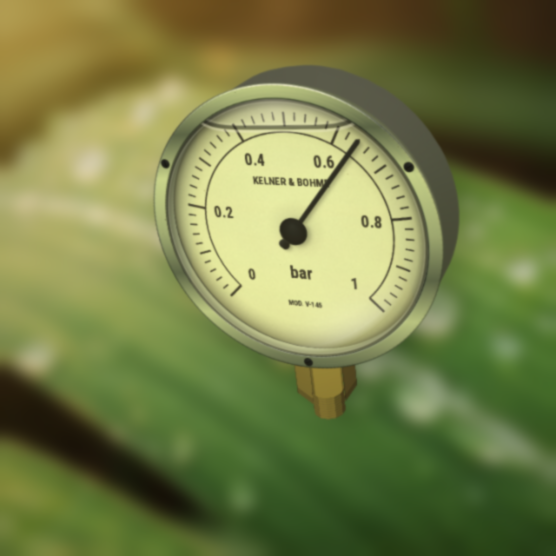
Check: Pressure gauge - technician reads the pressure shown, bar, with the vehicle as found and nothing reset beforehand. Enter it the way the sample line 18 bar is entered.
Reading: 0.64 bar
